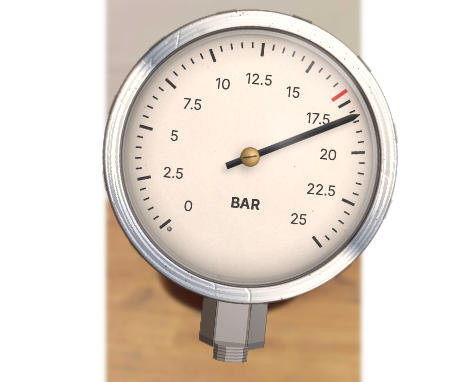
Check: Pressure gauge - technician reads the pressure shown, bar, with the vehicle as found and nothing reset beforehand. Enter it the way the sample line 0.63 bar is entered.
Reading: 18.25 bar
